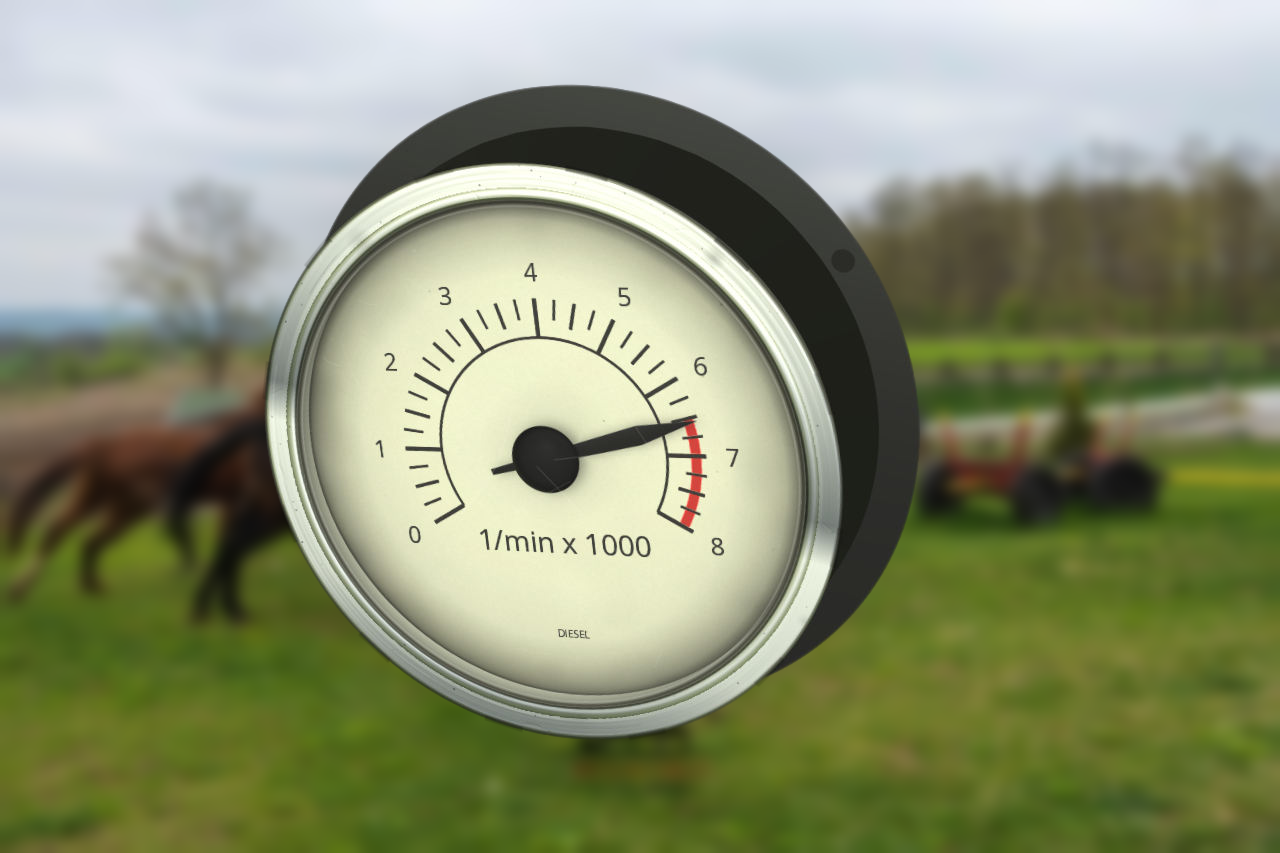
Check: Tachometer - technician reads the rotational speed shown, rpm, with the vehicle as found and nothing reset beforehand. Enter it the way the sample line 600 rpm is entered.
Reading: 6500 rpm
